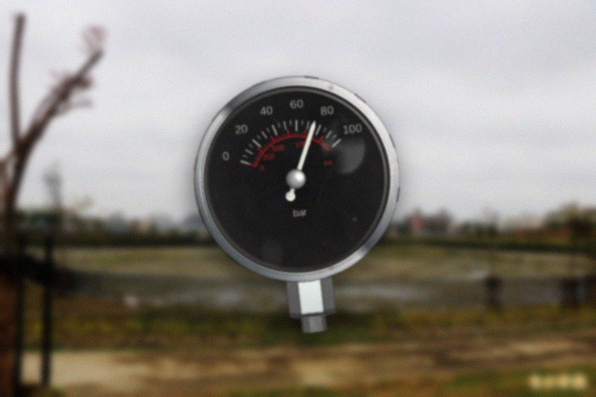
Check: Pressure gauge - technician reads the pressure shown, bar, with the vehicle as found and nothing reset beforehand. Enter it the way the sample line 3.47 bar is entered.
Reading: 75 bar
